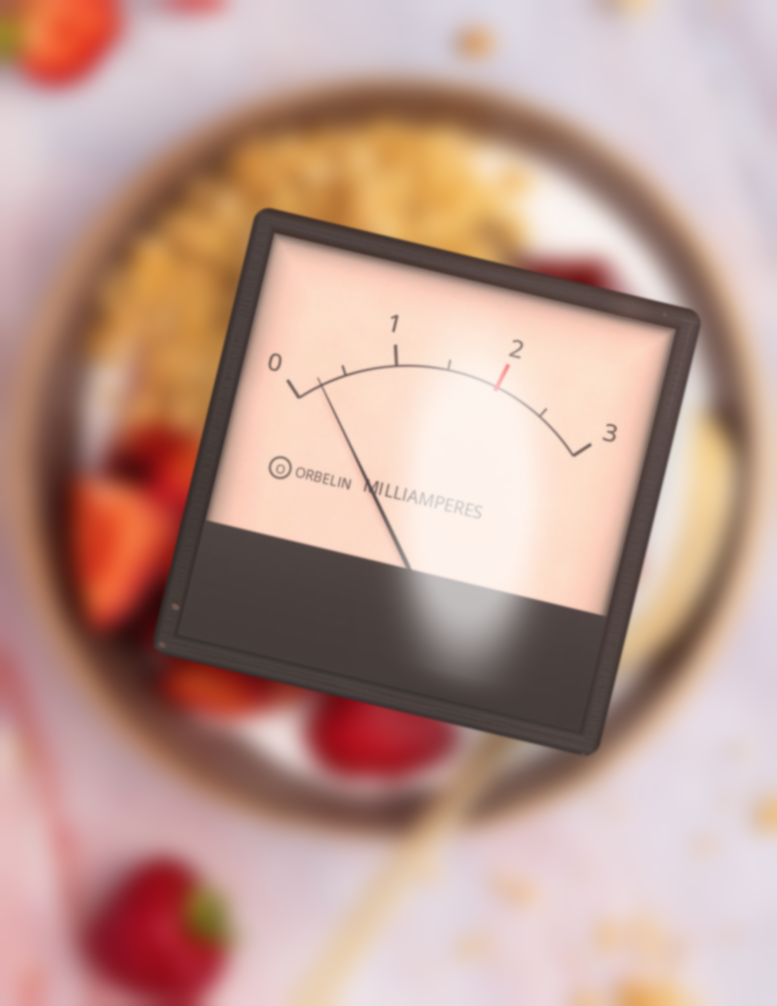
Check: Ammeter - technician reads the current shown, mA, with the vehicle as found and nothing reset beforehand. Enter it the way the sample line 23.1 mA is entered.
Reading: 0.25 mA
